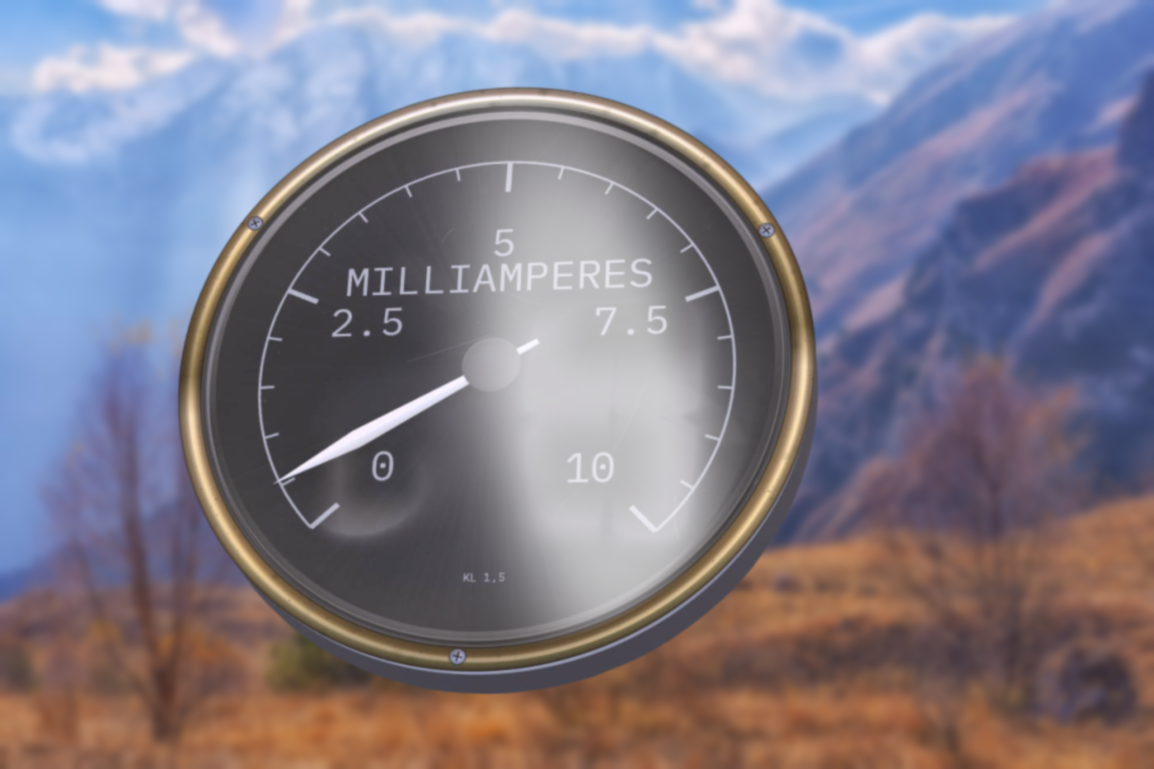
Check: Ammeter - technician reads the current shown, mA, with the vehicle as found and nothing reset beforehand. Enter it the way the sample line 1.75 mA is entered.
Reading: 0.5 mA
